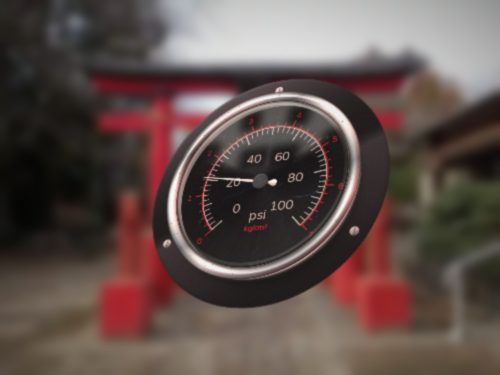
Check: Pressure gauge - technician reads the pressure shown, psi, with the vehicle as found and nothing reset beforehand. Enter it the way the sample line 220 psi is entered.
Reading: 20 psi
